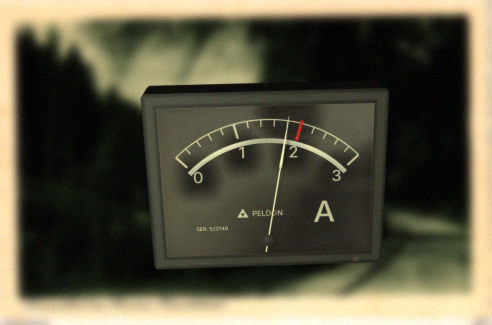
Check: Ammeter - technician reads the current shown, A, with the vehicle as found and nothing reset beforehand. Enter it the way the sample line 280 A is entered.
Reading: 1.8 A
